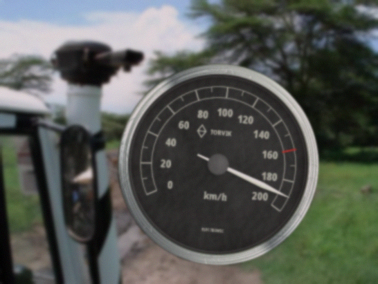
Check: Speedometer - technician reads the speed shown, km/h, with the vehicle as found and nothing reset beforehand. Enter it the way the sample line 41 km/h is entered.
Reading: 190 km/h
